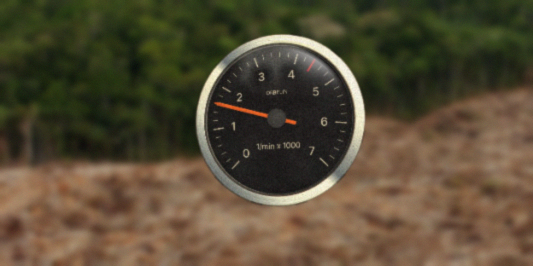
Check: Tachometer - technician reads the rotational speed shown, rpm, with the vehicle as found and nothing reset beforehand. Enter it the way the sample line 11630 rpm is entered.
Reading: 1600 rpm
